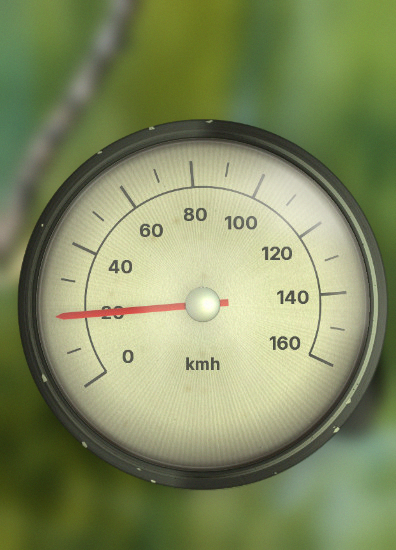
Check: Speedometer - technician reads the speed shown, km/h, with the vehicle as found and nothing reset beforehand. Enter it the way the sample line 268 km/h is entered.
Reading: 20 km/h
